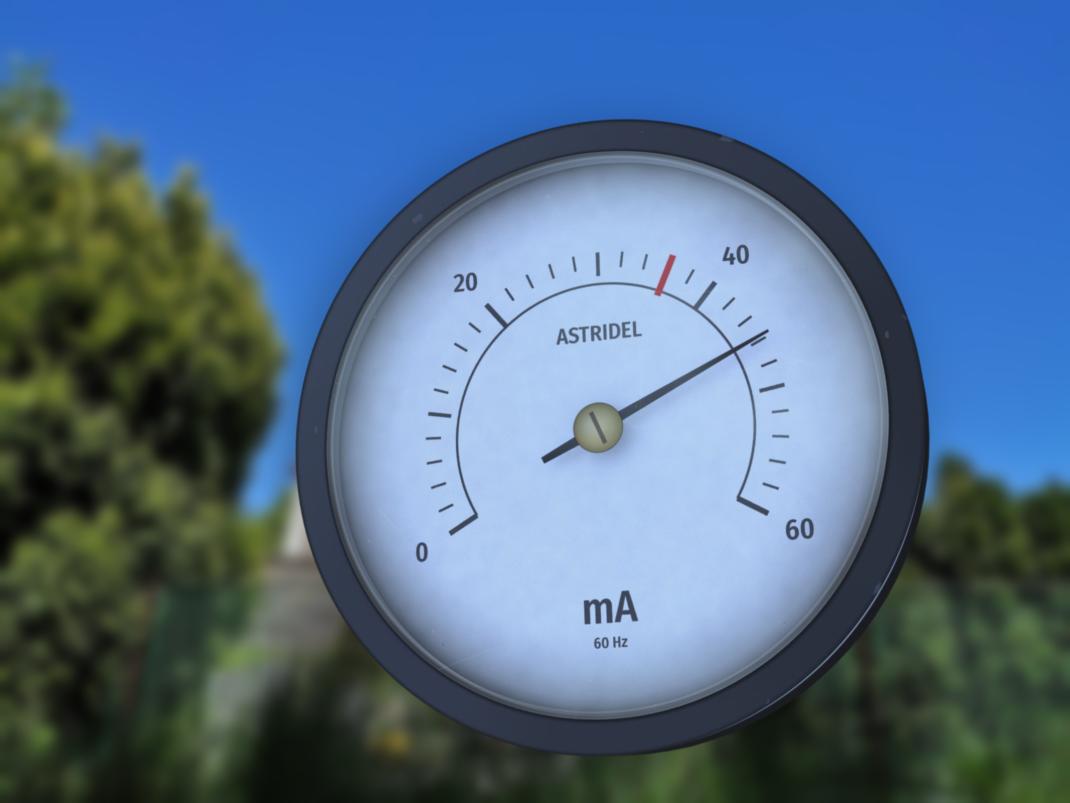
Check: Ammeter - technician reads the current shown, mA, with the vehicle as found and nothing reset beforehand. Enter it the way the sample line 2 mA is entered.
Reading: 46 mA
